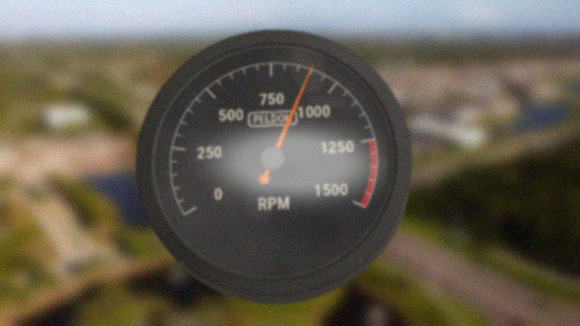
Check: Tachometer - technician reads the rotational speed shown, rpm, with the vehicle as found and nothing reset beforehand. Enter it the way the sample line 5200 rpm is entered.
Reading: 900 rpm
